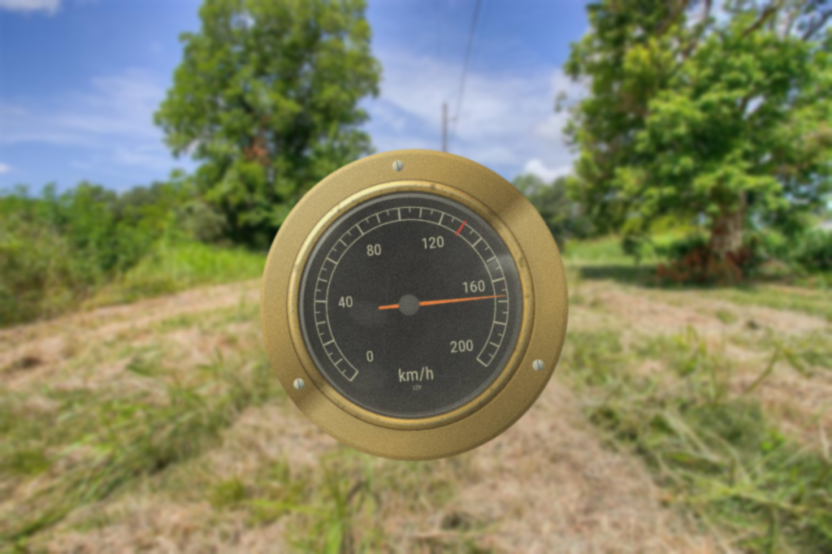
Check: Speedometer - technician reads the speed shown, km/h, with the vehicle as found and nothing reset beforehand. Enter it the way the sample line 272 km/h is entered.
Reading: 167.5 km/h
